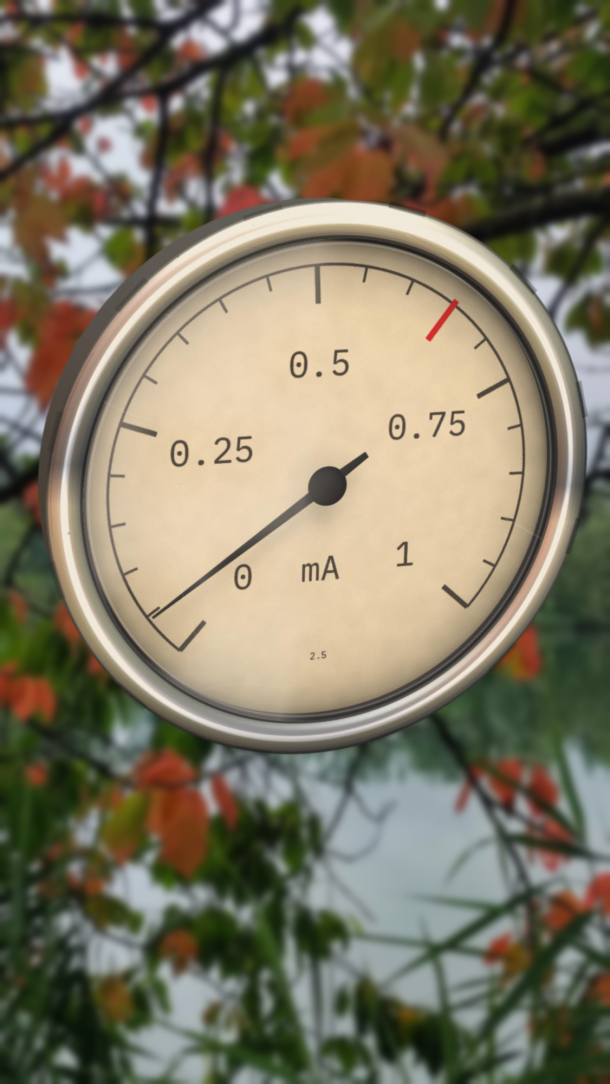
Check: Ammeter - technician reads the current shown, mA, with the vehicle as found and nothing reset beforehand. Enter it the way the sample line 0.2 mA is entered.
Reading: 0.05 mA
